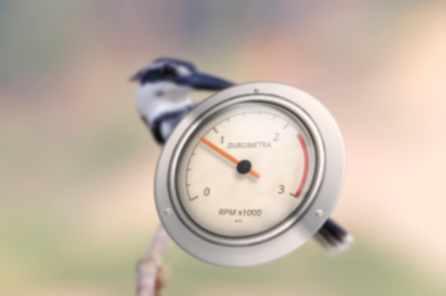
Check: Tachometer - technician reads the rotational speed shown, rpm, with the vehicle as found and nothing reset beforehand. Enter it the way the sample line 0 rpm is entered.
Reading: 800 rpm
